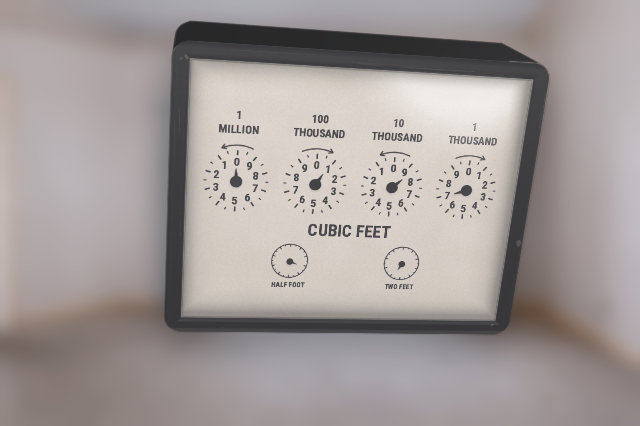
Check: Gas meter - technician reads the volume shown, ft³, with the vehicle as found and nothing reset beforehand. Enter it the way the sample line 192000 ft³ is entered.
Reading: 8700 ft³
